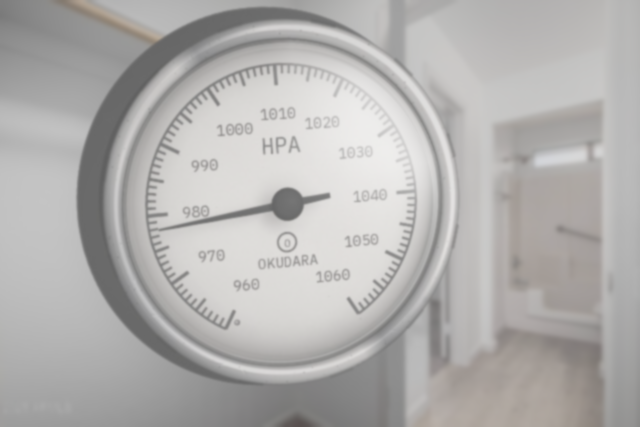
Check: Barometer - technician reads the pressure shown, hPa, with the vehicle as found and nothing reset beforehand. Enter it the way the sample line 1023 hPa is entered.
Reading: 978 hPa
